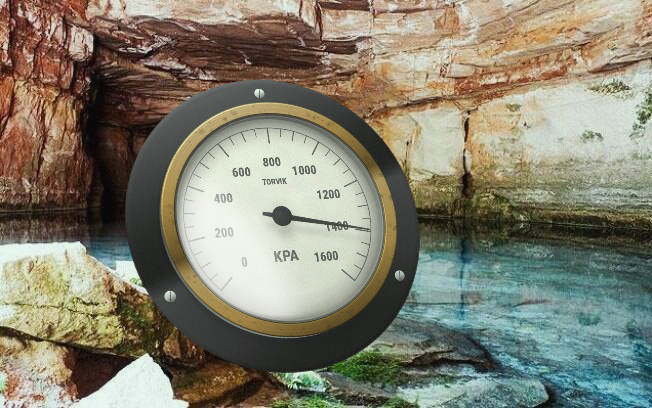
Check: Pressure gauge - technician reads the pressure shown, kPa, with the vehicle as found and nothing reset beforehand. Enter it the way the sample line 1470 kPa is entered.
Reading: 1400 kPa
